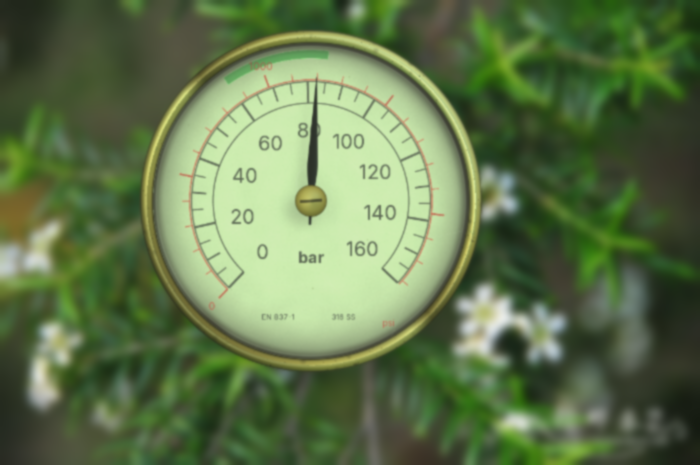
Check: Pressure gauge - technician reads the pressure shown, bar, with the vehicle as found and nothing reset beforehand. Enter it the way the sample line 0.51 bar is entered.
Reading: 82.5 bar
